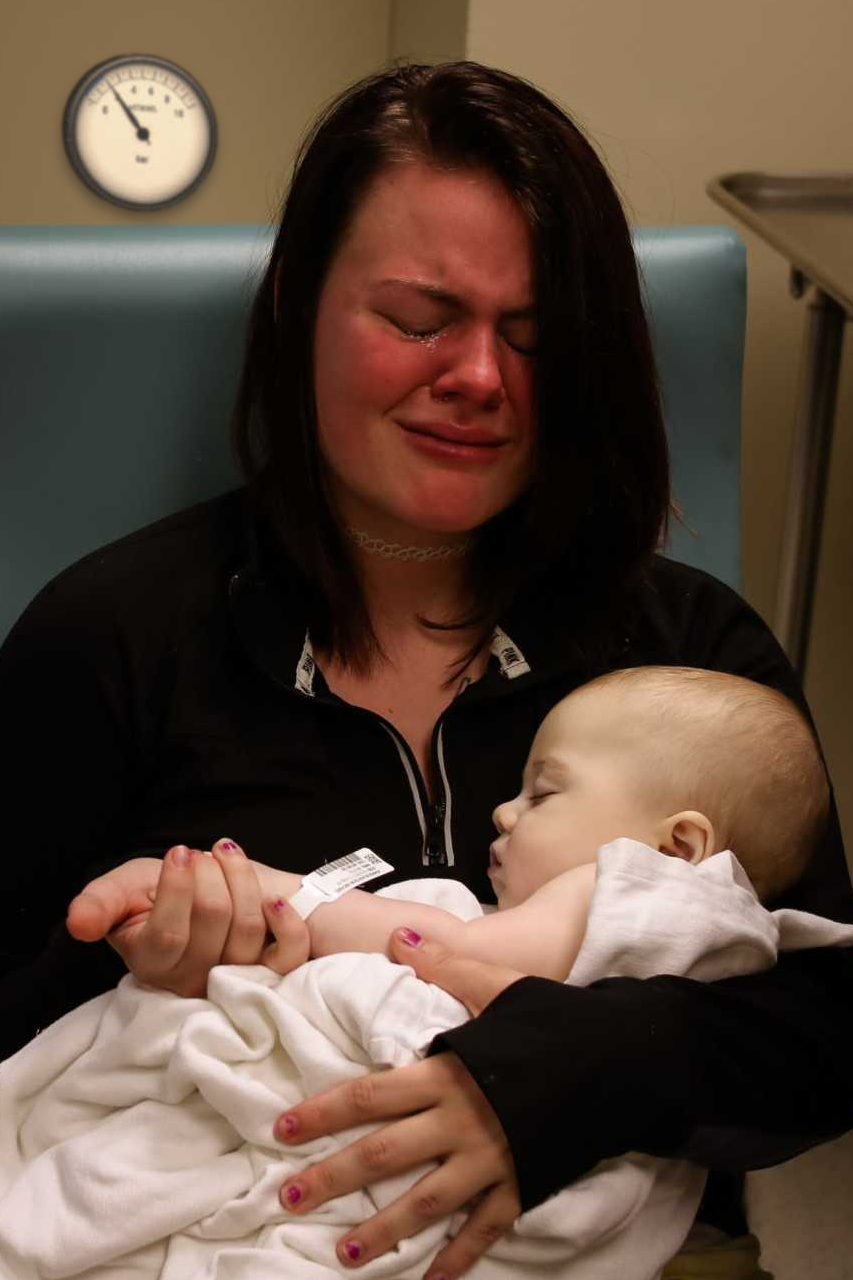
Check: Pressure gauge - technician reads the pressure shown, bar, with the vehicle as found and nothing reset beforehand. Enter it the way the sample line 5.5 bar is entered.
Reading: 2 bar
